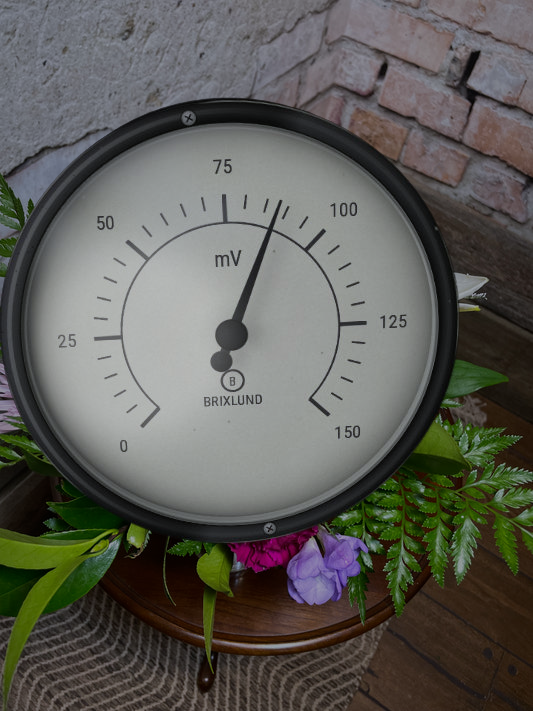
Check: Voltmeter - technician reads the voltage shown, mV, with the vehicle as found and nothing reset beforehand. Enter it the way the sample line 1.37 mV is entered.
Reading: 87.5 mV
